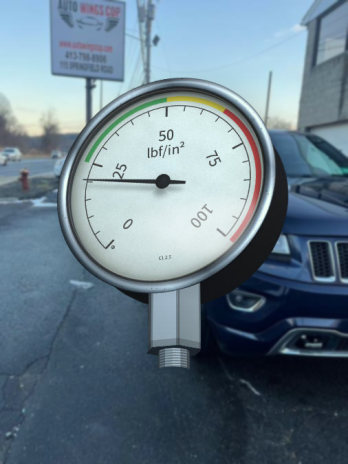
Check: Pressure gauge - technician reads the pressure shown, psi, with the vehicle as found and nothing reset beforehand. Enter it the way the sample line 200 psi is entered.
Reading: 20 psi
